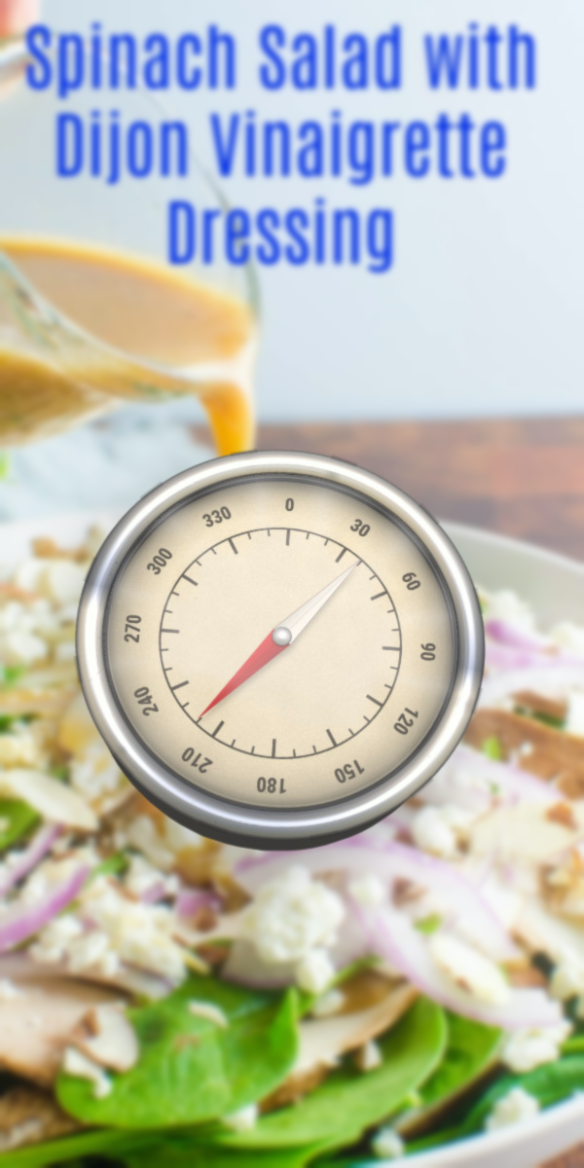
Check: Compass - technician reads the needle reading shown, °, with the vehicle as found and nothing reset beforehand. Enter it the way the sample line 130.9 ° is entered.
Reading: 220 °
